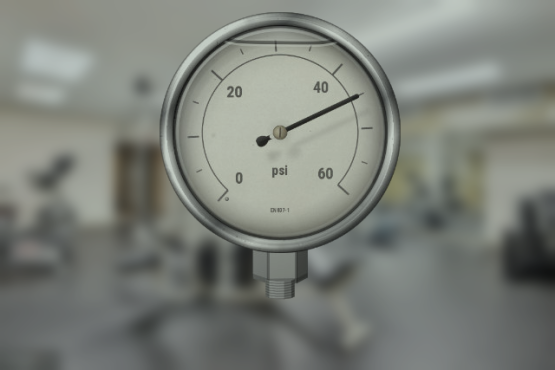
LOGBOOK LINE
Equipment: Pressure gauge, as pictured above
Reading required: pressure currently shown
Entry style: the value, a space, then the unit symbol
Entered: 45 psi
